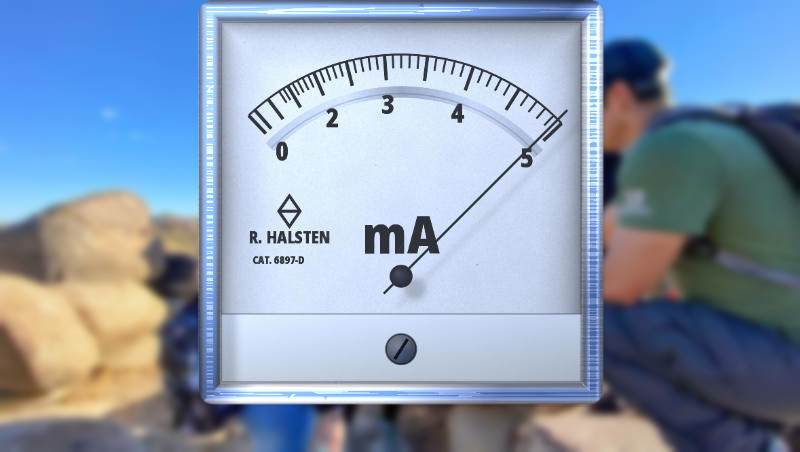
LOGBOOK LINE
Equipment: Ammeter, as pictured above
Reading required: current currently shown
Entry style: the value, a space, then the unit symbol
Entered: 4.95 mA
